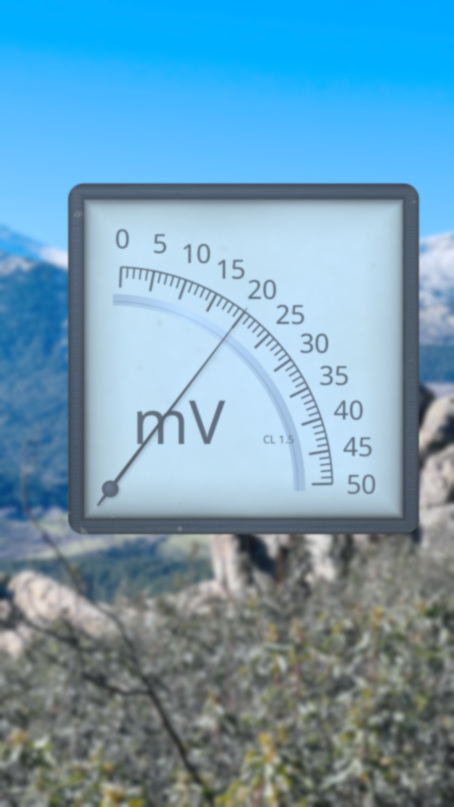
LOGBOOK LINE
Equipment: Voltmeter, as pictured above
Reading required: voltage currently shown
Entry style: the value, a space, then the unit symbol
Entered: 20 mV
